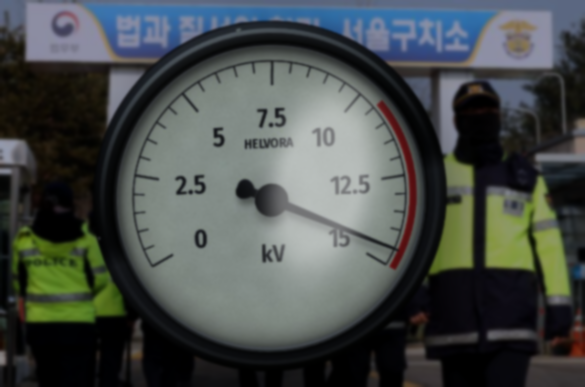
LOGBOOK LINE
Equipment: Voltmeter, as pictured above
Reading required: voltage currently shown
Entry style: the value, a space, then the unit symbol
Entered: 14.5 kV
